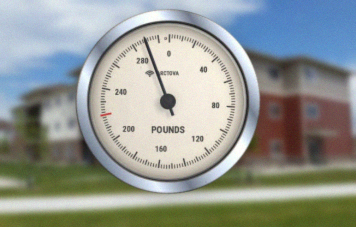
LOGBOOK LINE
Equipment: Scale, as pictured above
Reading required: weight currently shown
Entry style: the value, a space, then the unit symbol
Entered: 290 lb
